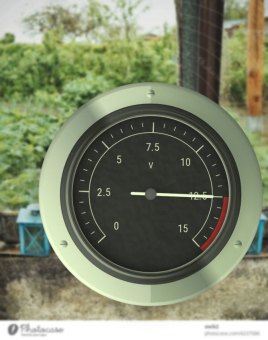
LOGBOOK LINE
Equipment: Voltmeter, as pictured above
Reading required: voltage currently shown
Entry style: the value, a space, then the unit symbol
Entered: 12.5 V
